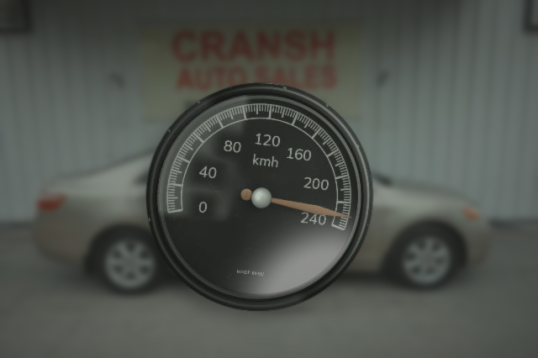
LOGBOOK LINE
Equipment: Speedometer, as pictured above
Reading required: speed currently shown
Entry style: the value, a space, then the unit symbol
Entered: 230 km/h
